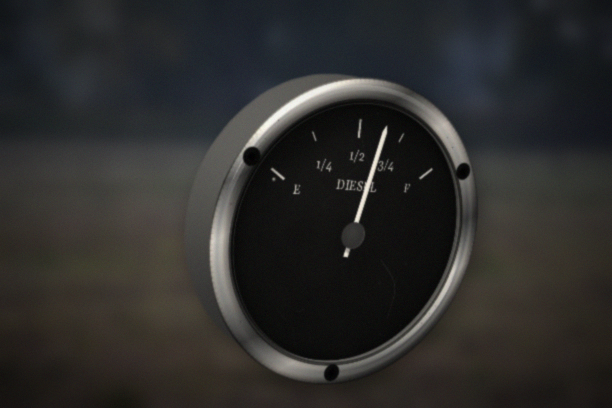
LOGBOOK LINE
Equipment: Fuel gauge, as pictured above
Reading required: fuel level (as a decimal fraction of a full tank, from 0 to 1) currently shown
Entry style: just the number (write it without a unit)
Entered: 0.625
